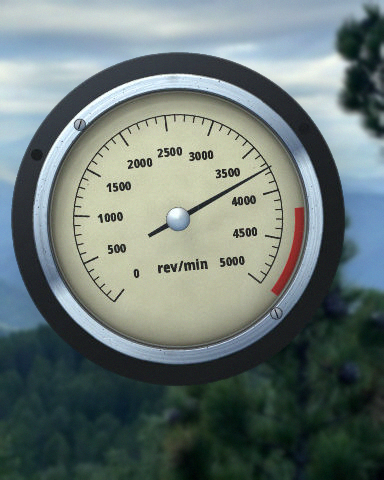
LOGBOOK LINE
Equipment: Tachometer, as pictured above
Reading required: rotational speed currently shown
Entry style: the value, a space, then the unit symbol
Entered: 3750 rpm
